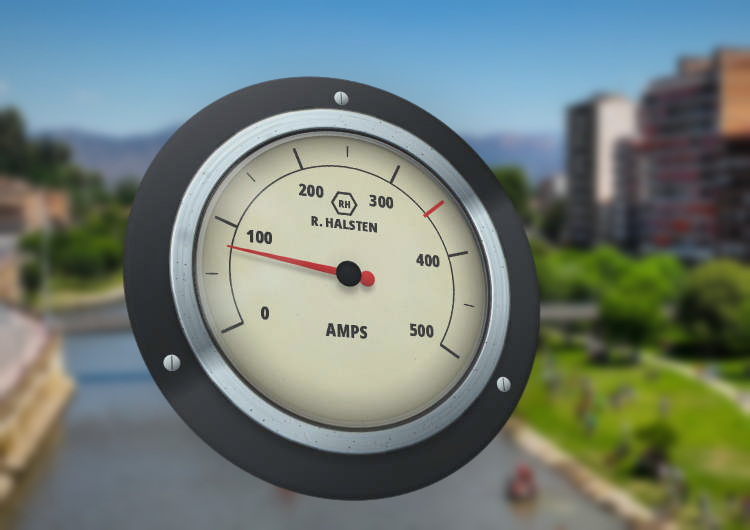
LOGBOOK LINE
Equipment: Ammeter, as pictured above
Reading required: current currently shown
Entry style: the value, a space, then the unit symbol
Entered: 75 A
